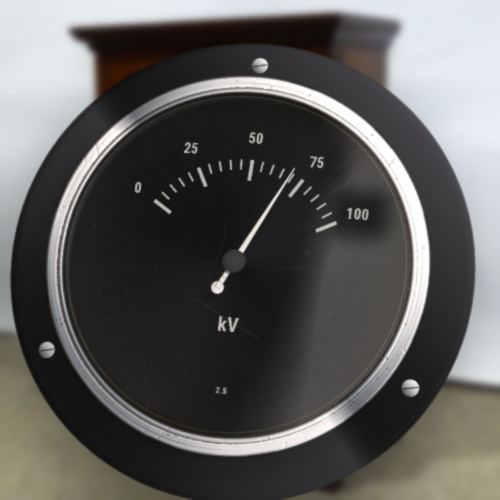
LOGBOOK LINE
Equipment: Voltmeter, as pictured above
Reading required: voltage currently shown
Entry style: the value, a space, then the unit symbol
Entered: 70 kV
